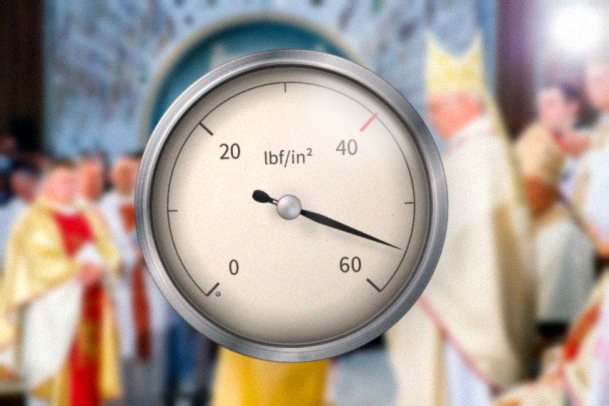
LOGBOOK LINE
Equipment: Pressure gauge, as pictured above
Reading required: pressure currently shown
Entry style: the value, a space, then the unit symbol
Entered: 55 psi
